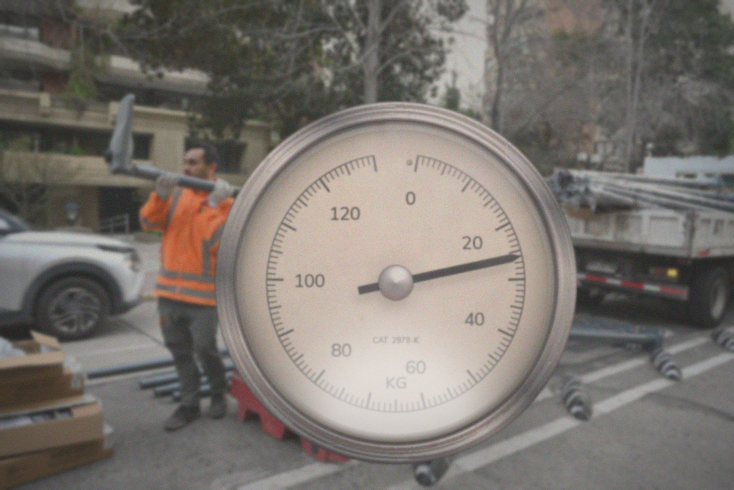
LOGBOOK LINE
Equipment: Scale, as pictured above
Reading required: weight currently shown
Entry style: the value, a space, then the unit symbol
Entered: 26 kg
